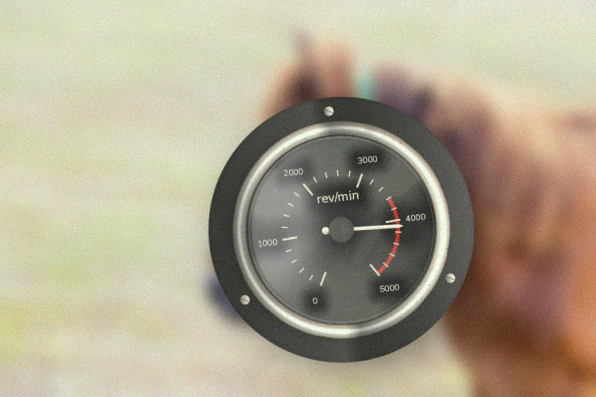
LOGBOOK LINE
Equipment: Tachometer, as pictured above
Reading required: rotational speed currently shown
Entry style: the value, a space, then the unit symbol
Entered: 4100 rpm
